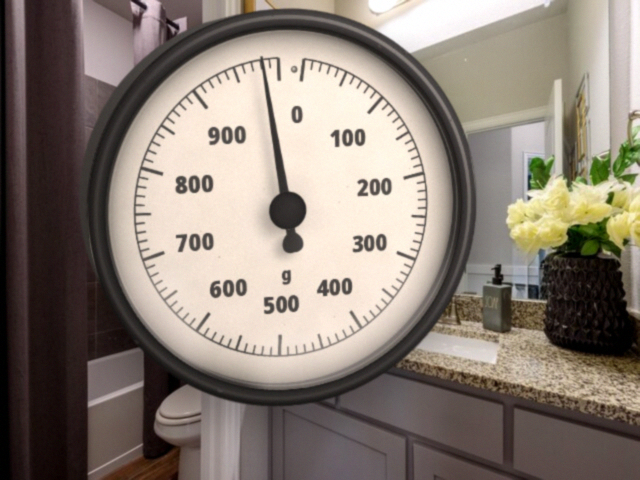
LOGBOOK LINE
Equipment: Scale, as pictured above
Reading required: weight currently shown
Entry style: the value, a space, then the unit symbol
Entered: 980 g
